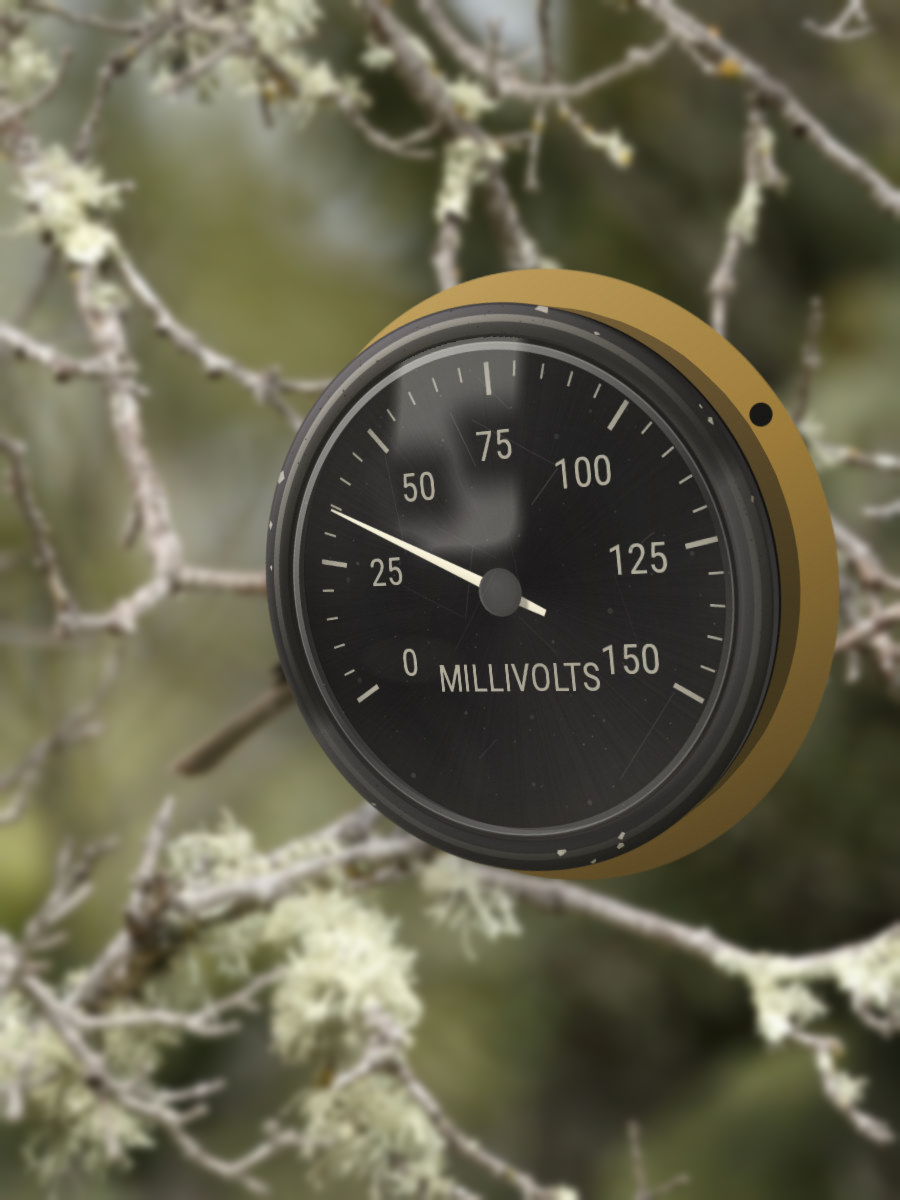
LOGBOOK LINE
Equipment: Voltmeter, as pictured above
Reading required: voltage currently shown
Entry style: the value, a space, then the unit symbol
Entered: 35 mV
